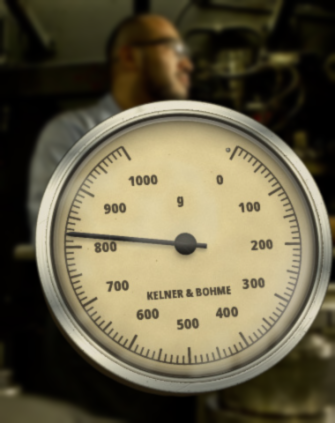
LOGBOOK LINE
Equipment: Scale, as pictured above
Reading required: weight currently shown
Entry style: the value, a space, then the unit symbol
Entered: 820 g
